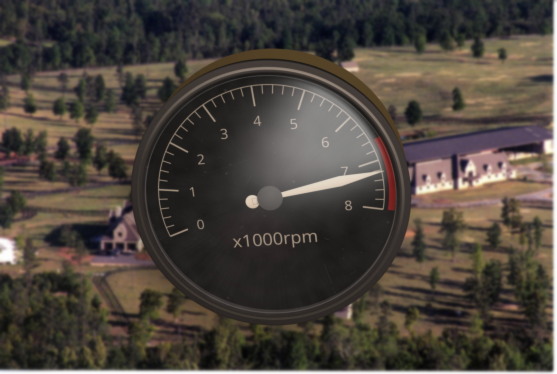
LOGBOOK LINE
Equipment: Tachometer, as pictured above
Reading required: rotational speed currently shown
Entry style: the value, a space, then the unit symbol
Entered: 7200 rpm
